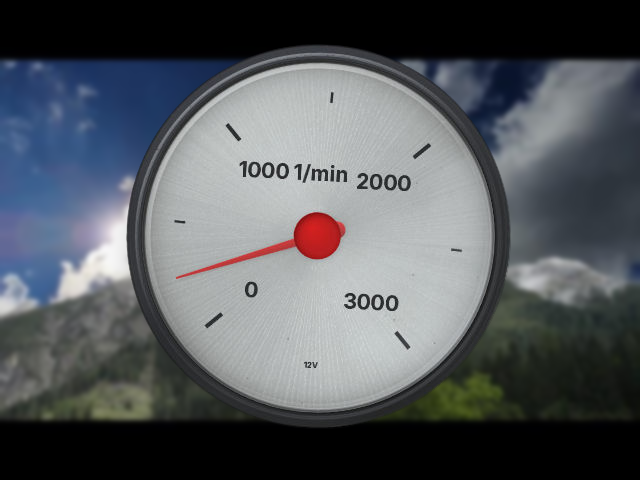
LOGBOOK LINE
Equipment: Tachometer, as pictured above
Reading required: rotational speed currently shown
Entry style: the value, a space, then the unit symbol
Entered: 250 rpm
